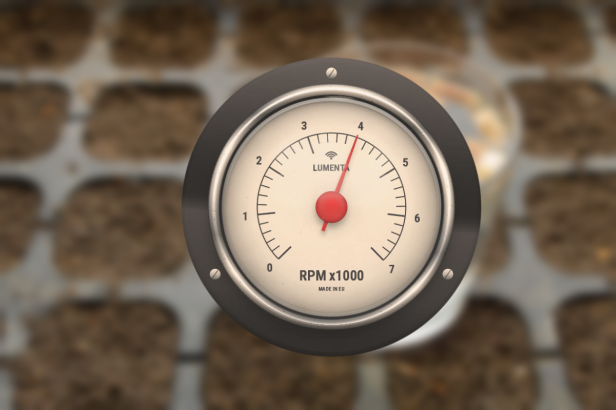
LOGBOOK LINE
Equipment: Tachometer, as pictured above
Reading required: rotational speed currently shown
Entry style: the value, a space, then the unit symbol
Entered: 4000 rpm
